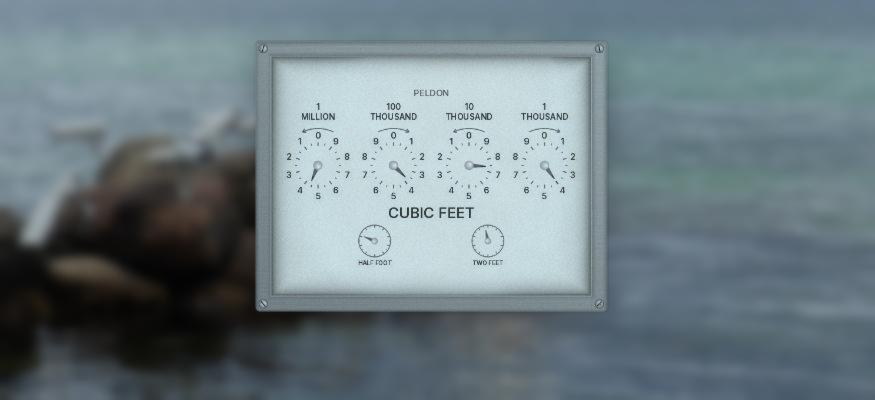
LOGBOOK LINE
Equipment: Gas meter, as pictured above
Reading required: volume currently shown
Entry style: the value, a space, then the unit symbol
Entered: 437400 ft³
